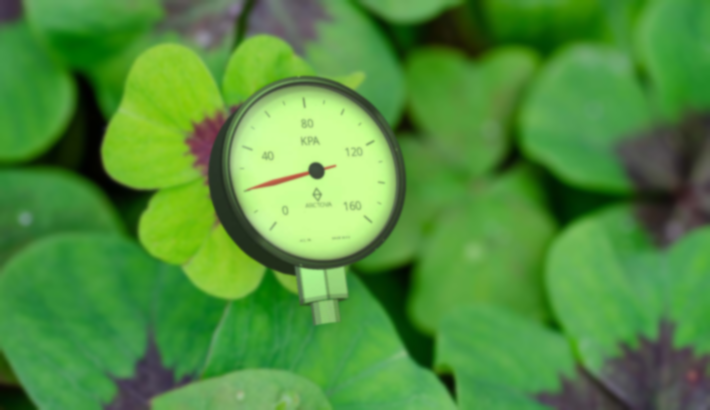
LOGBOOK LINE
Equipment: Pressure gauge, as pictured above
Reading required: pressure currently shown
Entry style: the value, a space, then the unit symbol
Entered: 20 kPa
